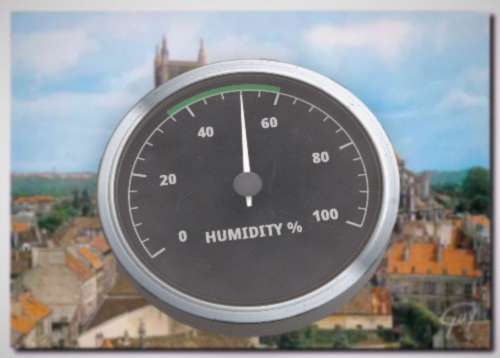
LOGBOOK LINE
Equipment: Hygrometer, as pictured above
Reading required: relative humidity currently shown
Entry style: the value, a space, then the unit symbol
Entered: 52 %
